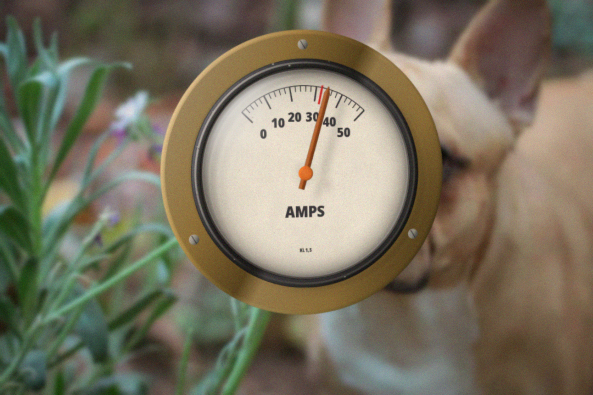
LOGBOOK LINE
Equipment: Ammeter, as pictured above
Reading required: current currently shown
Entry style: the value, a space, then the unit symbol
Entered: 34 A
